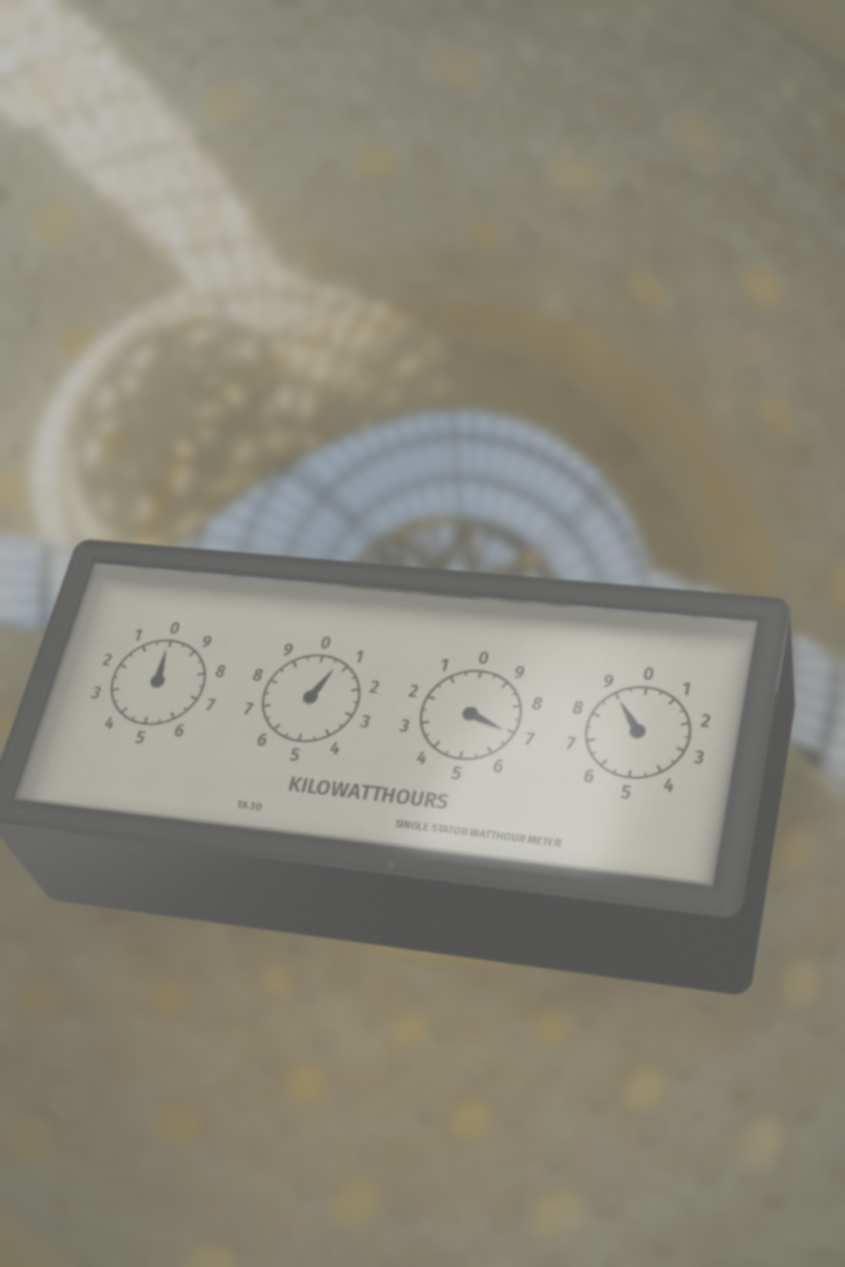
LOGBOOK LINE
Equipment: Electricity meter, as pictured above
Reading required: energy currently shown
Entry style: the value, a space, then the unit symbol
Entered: 69 kWh
